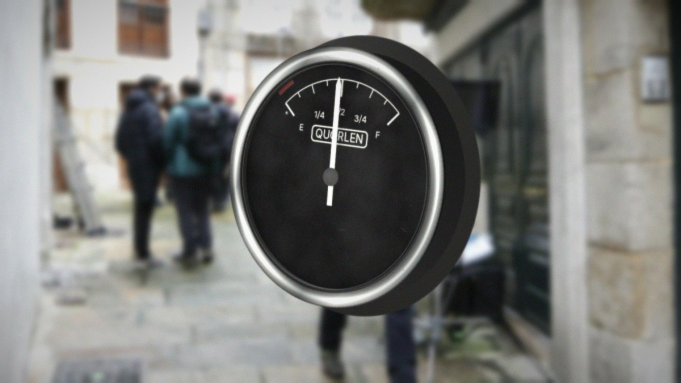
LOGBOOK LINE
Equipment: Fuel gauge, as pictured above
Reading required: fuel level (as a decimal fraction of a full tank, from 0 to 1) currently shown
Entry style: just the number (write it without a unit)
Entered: 0.5
